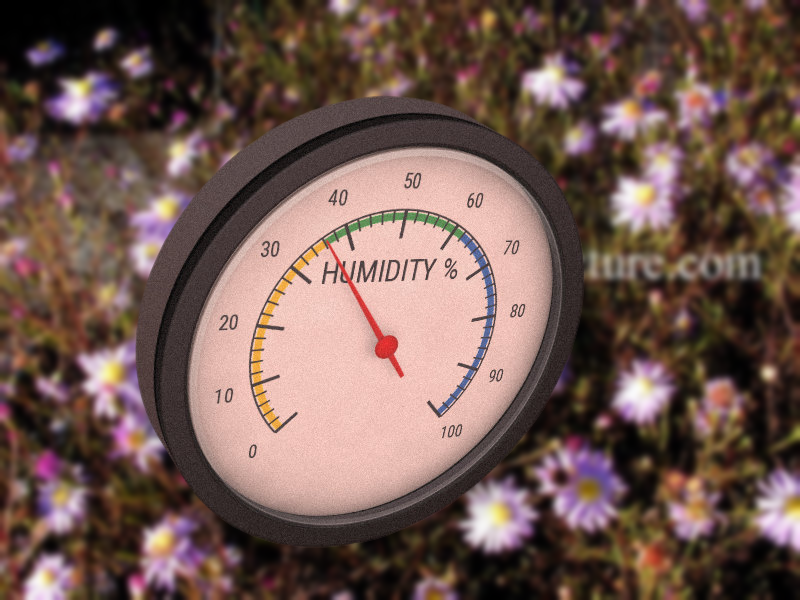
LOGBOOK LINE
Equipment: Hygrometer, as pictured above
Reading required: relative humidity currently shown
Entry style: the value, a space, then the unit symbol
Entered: 36 %
